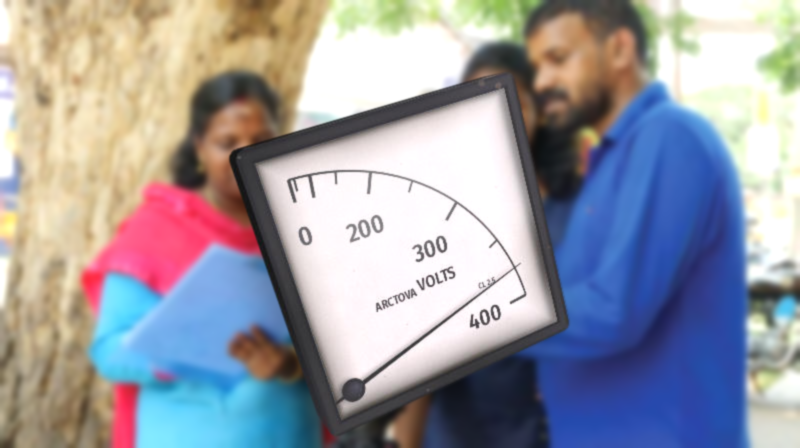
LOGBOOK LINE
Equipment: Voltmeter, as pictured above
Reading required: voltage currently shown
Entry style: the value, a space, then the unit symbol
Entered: 375 V
